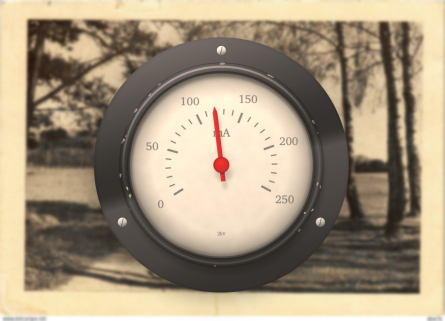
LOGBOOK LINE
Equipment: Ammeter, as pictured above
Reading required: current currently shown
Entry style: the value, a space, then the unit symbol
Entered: 120 mA
